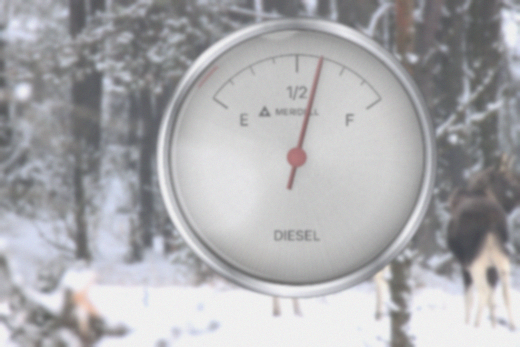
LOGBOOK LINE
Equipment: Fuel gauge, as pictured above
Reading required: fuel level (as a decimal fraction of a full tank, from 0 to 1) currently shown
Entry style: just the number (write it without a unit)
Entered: 0.625
